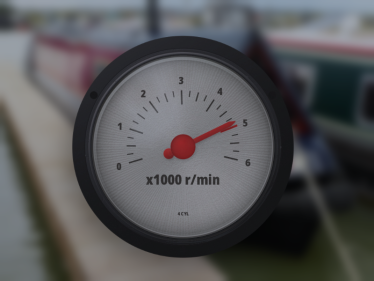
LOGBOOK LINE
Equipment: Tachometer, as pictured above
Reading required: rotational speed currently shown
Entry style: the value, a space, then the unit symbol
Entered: 4875 rpm
